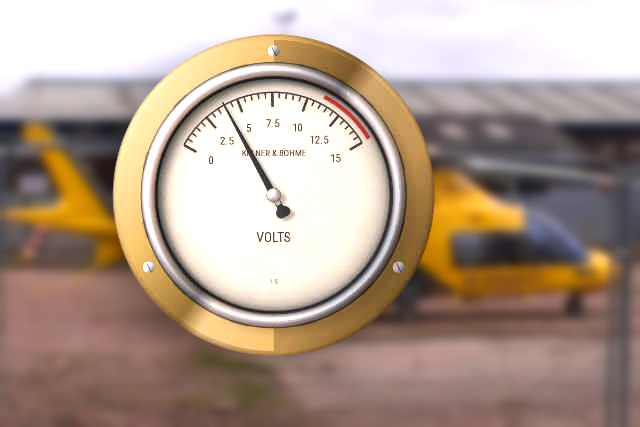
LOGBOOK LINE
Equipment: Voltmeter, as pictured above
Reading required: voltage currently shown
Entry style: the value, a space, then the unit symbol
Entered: 4 V
